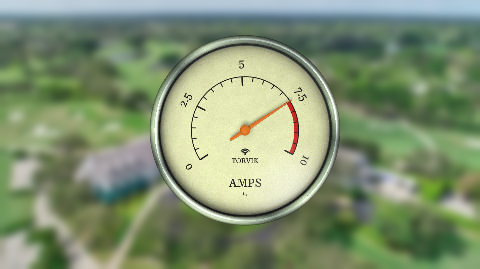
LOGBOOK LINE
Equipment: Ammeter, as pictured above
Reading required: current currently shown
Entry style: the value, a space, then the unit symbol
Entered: 7.5 A
